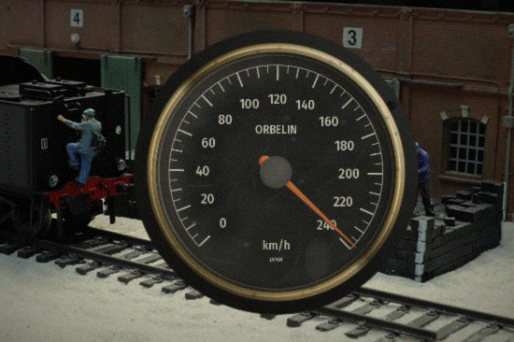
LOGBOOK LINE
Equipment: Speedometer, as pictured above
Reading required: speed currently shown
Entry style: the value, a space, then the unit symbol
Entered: 237.5 km/h
